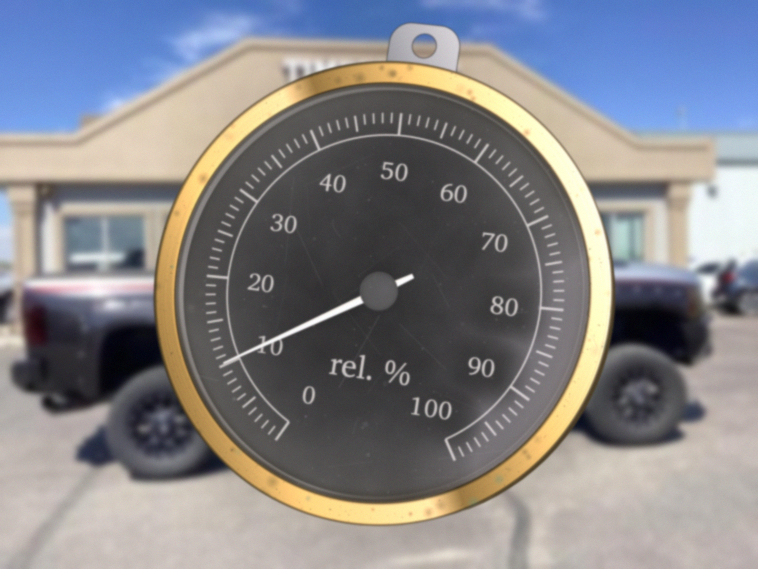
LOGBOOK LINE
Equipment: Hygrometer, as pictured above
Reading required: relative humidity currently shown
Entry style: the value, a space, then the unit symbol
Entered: 10 %
